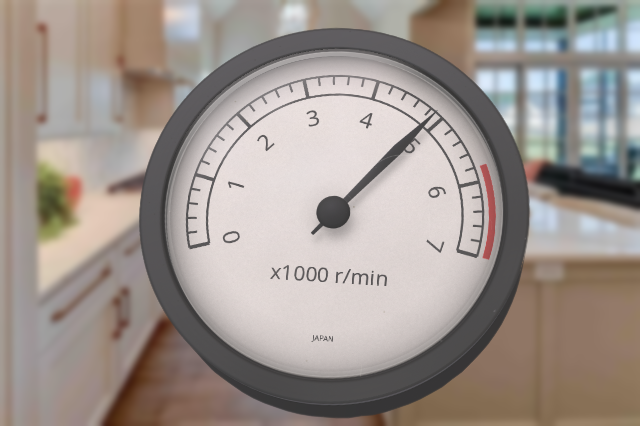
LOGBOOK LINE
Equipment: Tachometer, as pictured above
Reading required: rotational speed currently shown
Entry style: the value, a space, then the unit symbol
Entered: 4900 rpm
